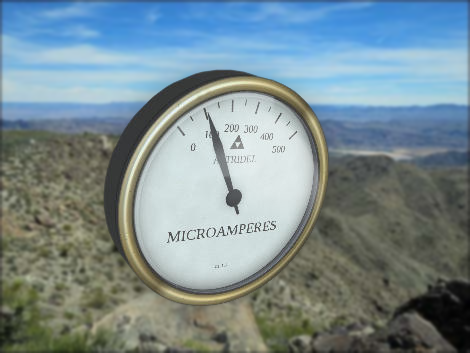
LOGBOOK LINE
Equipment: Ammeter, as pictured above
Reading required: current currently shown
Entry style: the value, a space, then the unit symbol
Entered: 100 µA
